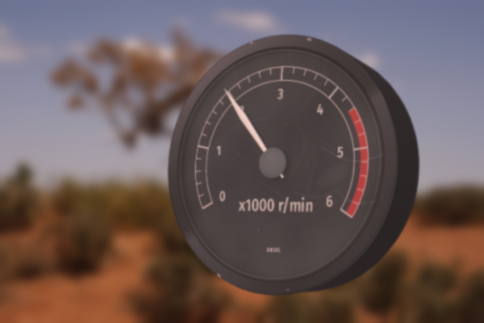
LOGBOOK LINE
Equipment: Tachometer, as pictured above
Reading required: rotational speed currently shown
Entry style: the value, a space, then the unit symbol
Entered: 2000 rpm
